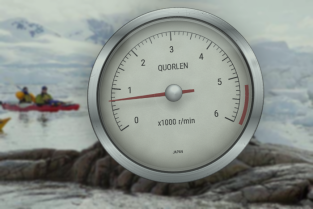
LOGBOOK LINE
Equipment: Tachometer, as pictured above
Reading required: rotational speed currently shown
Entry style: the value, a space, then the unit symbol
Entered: 700 rpm
